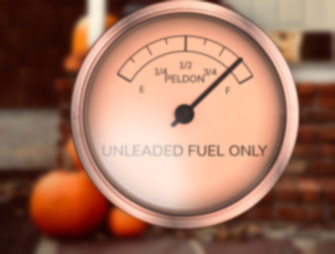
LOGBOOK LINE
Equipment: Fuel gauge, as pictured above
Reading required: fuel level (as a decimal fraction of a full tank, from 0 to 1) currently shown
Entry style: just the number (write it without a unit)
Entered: 0.875
